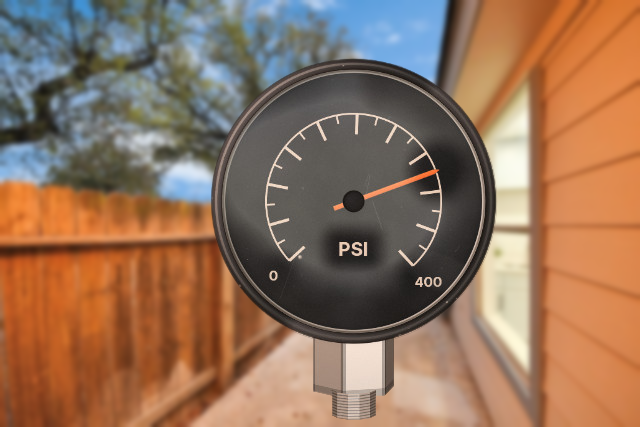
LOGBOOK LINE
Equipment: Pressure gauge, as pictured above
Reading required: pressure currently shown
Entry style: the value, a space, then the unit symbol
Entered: 300 psi
